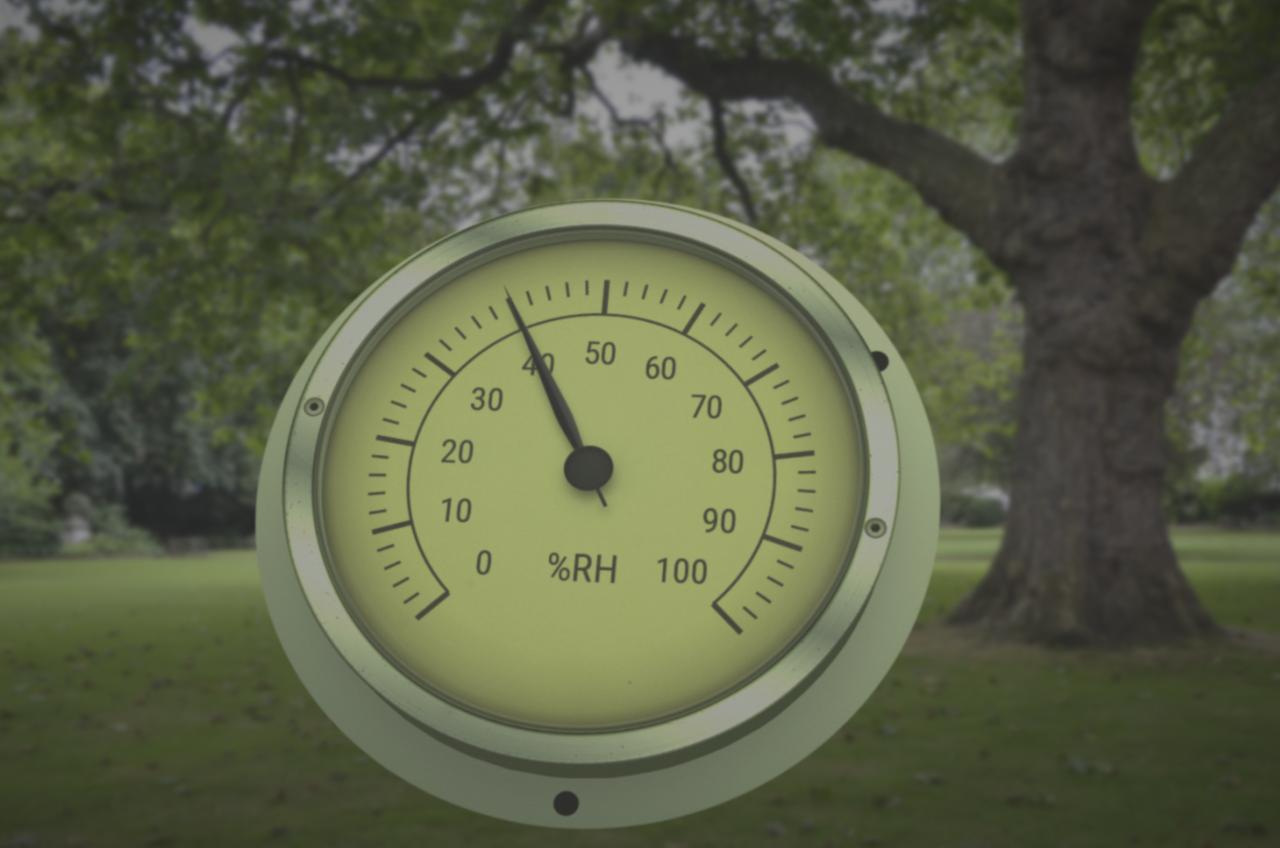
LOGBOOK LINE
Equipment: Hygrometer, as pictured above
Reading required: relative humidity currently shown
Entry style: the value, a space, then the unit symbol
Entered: 40 %
